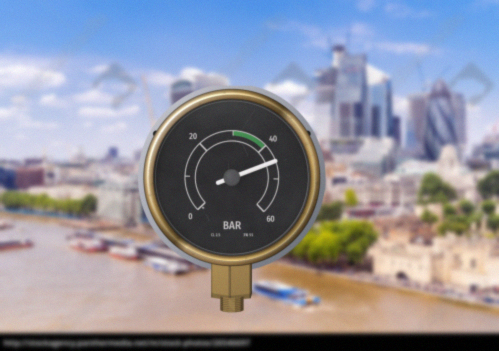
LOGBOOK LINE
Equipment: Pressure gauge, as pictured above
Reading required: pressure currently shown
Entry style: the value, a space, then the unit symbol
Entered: 45 bar
